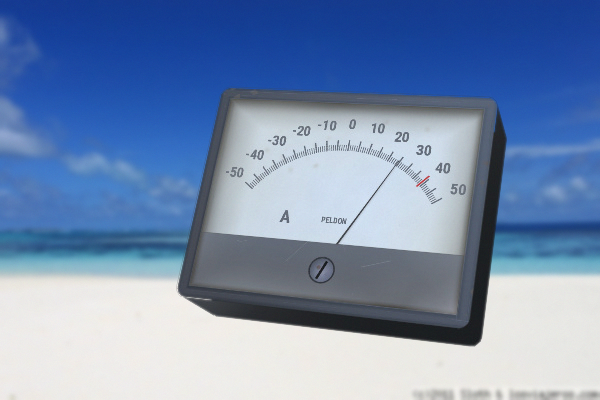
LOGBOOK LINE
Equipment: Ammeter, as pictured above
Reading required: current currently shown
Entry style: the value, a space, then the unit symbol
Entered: 25 A
